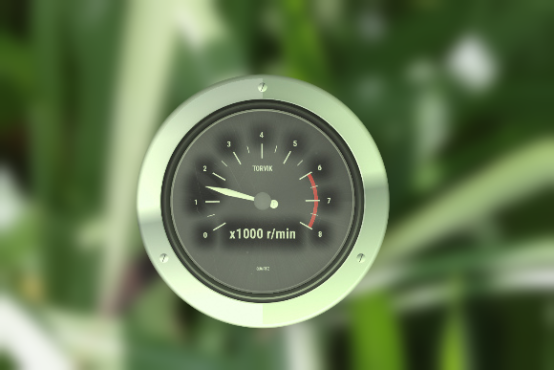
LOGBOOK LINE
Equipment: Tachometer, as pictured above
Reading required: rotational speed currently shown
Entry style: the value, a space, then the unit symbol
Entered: 1500 rpm
